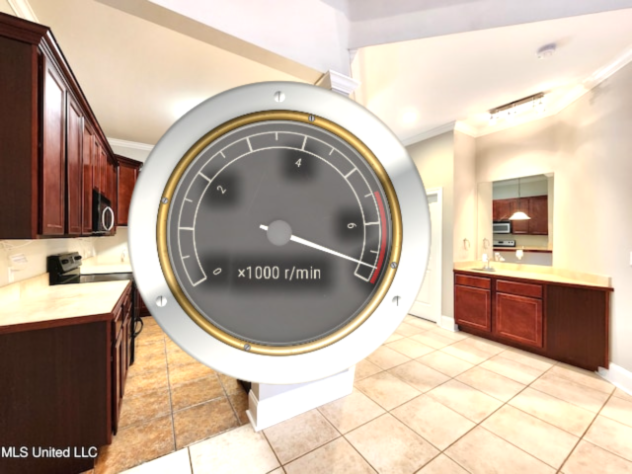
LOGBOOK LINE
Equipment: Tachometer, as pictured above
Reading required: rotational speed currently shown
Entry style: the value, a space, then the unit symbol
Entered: 6750 rpm
